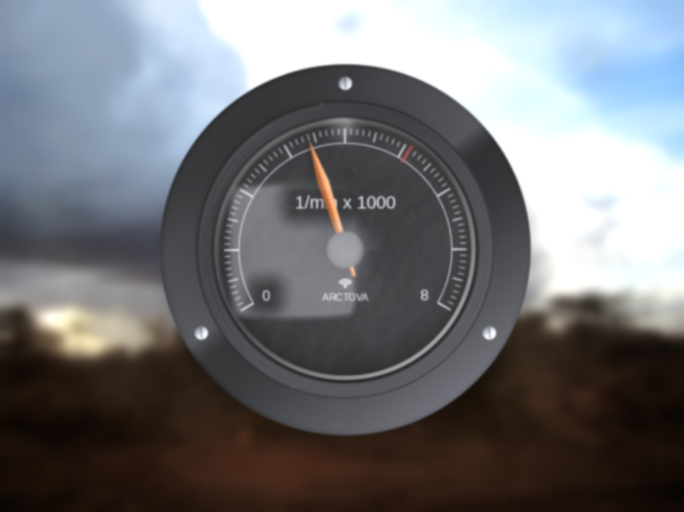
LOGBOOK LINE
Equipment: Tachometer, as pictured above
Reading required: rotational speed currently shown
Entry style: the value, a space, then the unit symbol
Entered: 3400 rpm
